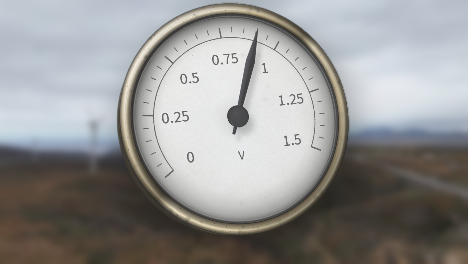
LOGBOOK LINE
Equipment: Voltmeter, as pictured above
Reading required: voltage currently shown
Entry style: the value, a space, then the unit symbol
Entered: 0.9 V
